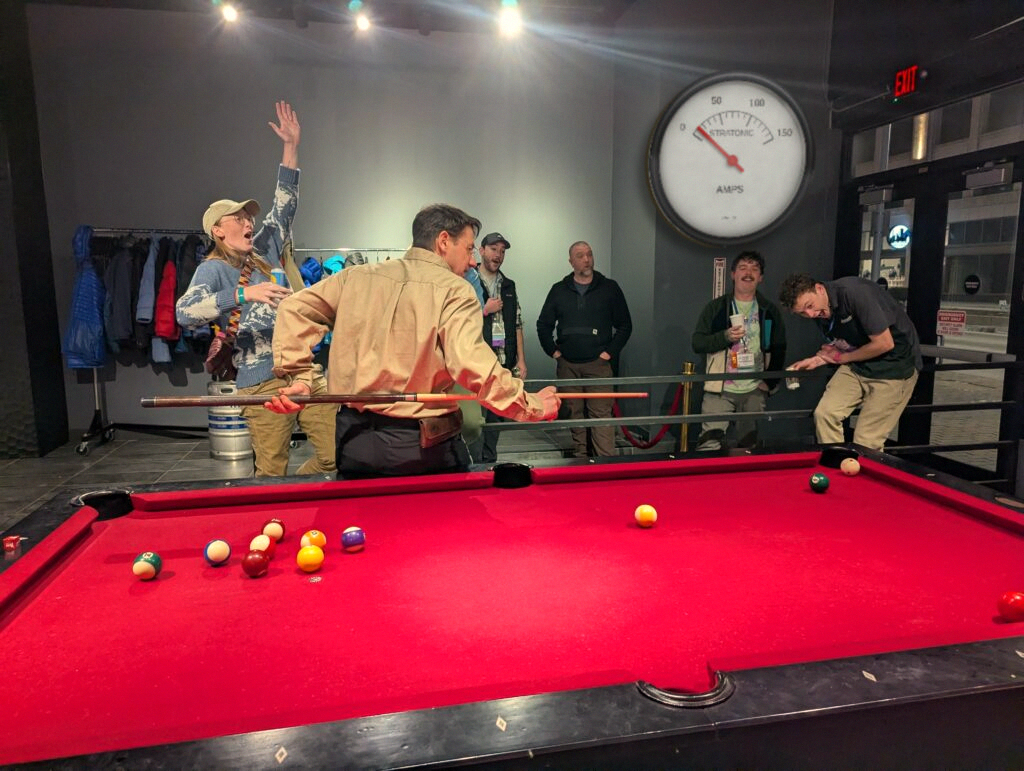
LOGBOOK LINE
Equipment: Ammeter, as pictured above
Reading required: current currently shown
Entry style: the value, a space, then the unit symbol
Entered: 10 A
